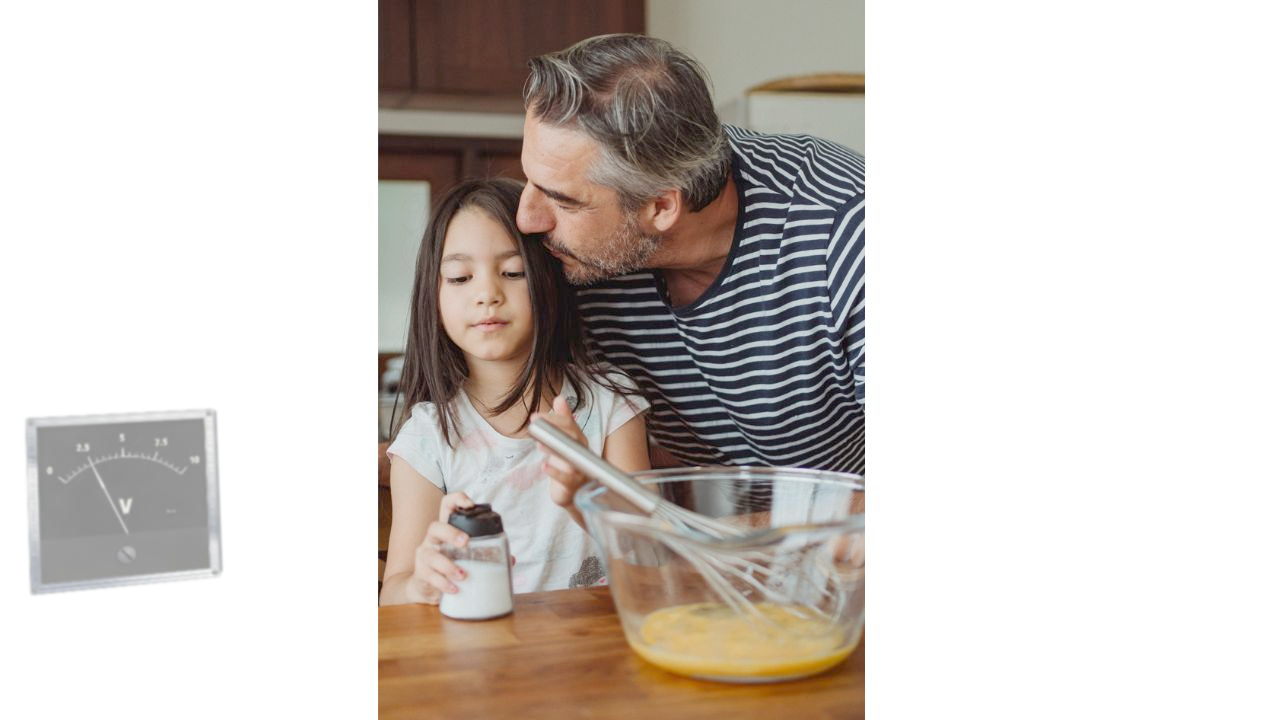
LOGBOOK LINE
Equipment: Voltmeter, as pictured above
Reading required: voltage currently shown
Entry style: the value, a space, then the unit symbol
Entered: 2.5 V
